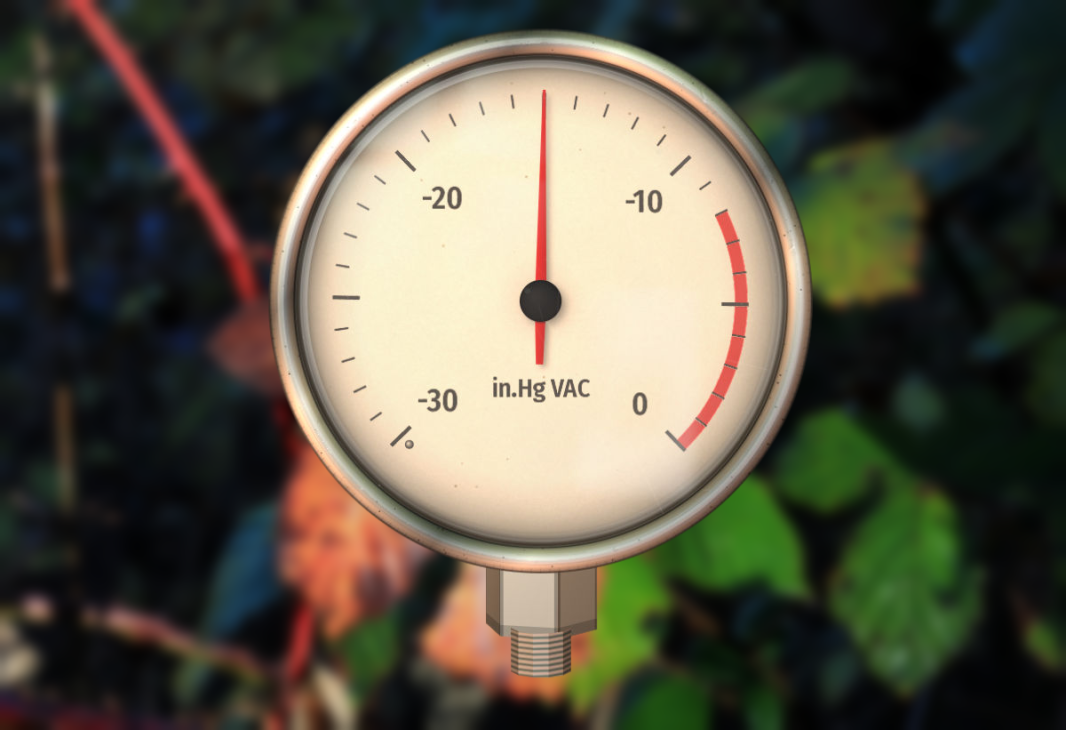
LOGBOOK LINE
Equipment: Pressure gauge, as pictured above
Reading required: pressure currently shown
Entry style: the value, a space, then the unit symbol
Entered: -15 inHg
